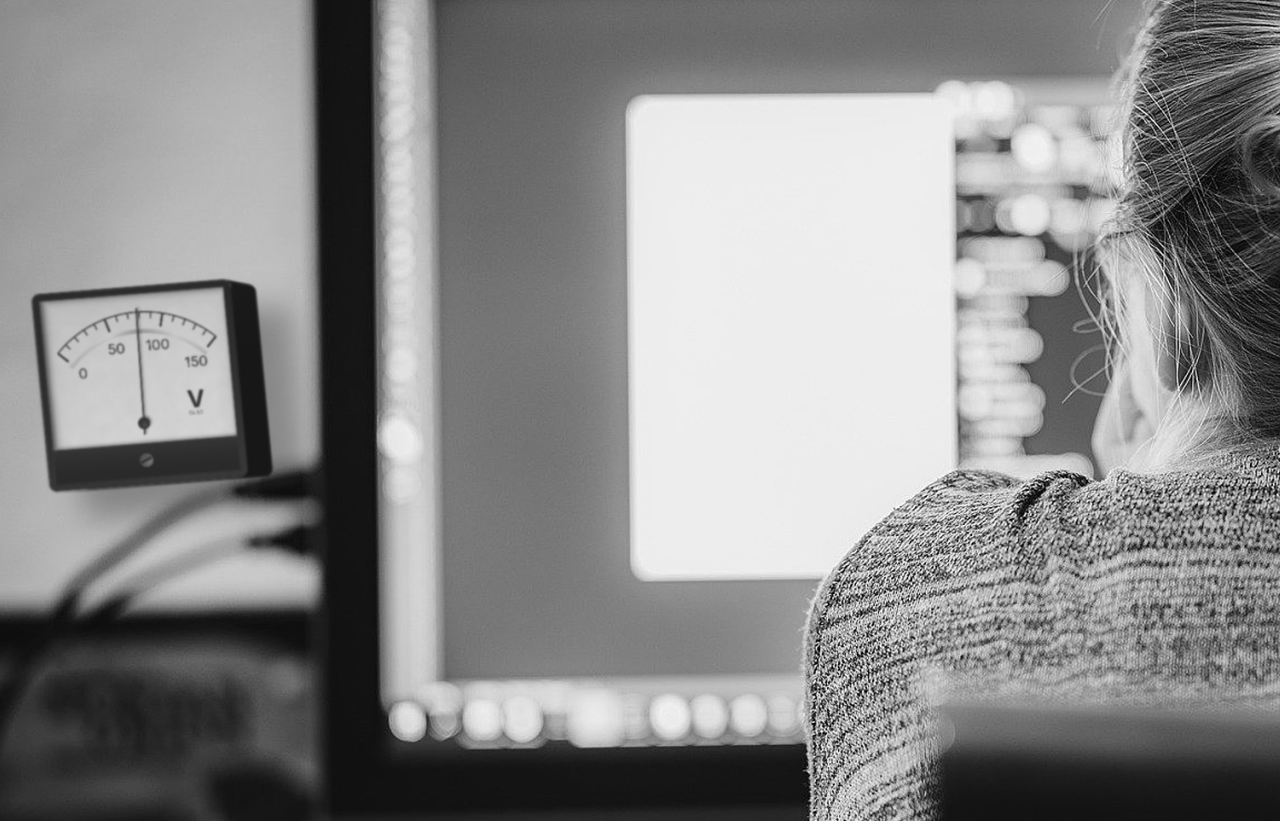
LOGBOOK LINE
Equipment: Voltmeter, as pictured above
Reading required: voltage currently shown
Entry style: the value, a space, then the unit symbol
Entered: 80 V
